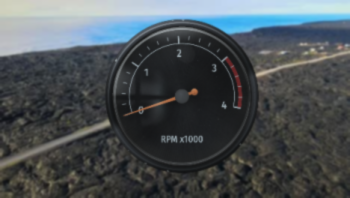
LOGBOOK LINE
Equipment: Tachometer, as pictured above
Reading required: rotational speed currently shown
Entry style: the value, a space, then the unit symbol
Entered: 0 rpm
